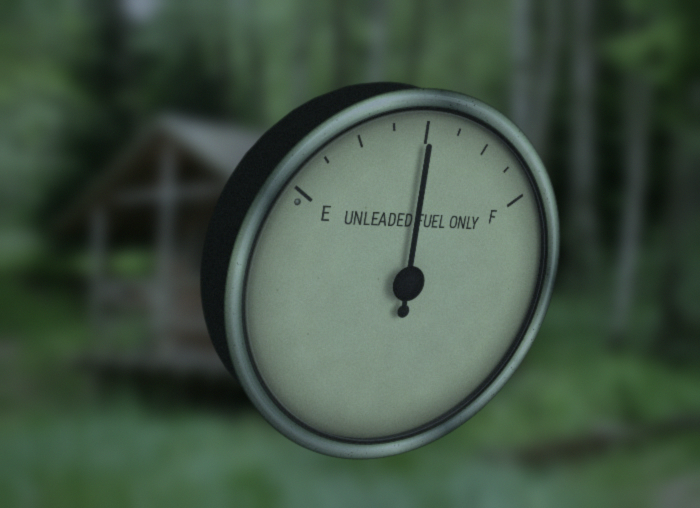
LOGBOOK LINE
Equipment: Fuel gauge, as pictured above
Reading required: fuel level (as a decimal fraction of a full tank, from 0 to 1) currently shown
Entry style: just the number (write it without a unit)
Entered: 0.5
